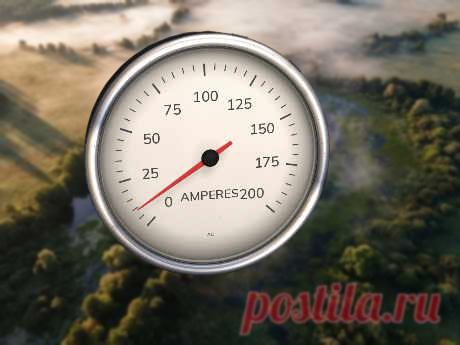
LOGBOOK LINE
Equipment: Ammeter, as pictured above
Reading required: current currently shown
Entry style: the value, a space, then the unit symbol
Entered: 10 A
